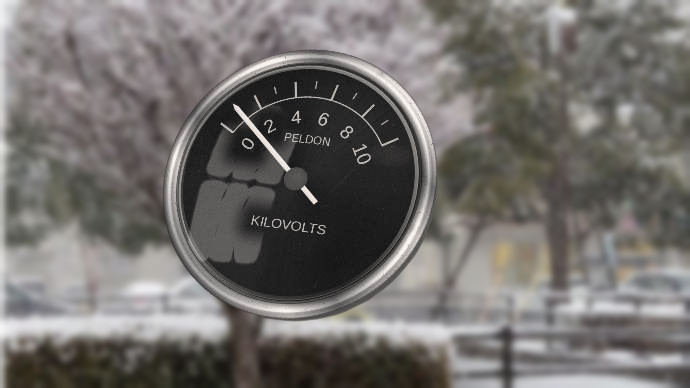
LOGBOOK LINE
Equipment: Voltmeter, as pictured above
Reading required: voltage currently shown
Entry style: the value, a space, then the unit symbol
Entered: 1 kV
